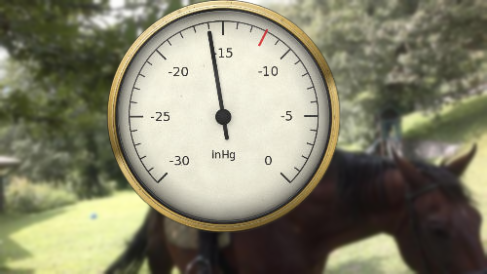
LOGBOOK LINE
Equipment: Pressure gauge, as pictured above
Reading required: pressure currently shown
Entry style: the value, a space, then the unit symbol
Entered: -16 inHg
